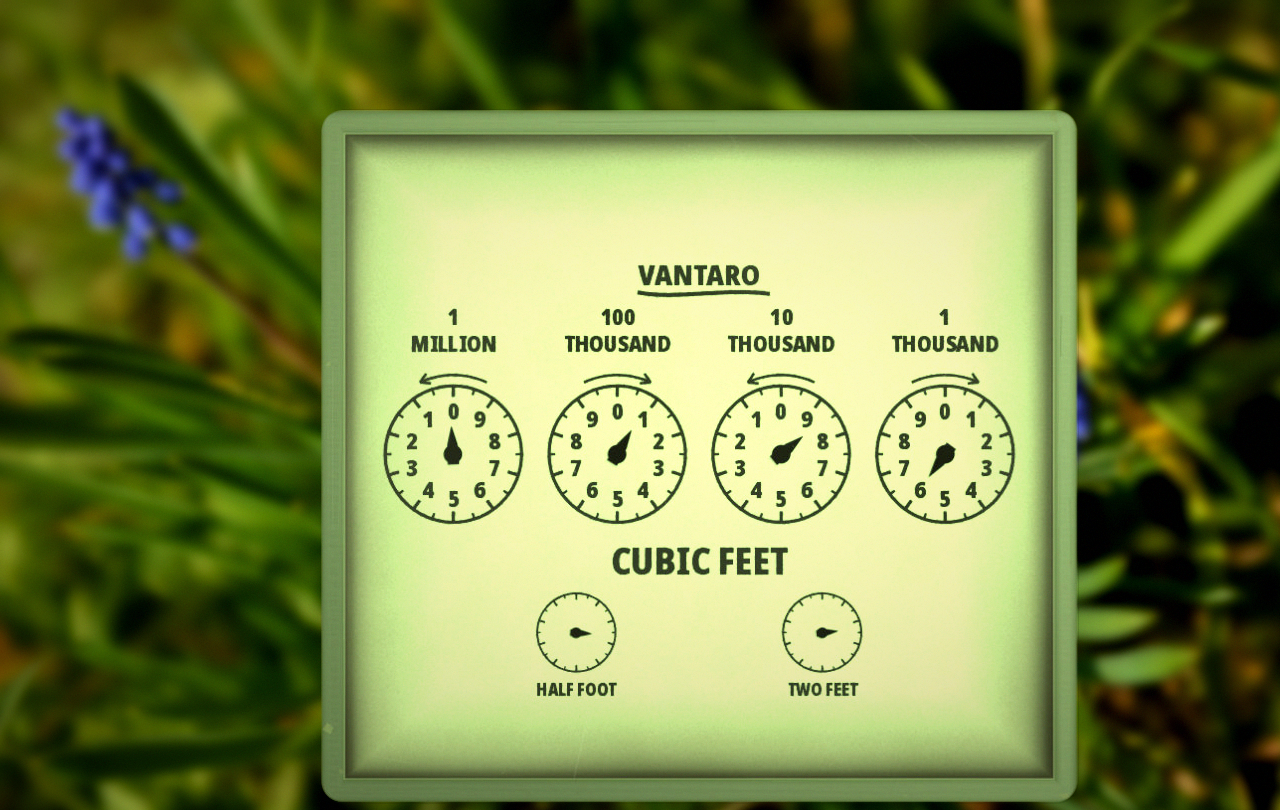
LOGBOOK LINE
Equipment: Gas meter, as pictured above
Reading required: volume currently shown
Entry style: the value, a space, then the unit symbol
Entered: 8600 ft³
